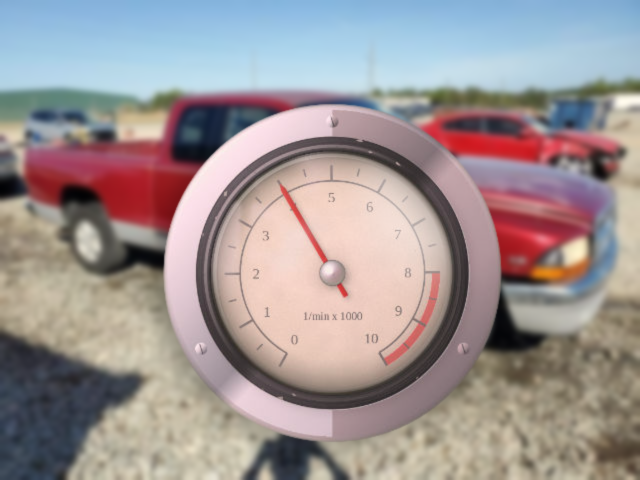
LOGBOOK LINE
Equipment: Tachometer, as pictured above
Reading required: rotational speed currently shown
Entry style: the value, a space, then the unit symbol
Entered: 4000 rpm
